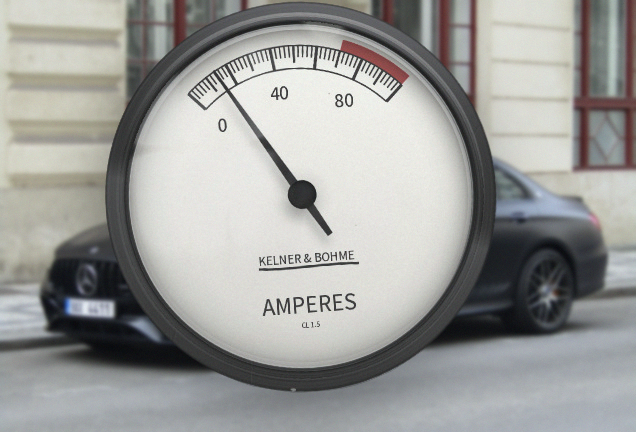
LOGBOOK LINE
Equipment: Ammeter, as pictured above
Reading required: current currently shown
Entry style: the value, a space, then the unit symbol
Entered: 14 A
